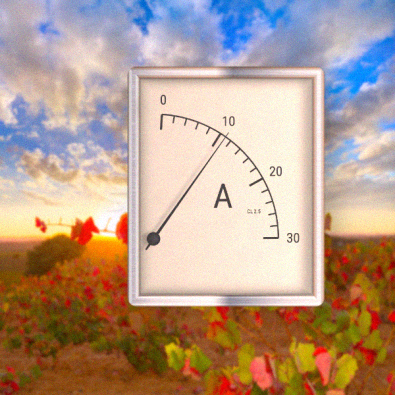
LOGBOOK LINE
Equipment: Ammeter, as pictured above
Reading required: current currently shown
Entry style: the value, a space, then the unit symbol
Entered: 11 A
